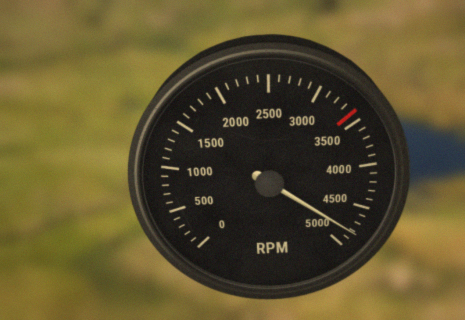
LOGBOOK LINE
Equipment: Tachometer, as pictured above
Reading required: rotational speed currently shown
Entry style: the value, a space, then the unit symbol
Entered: 4800 rpm
